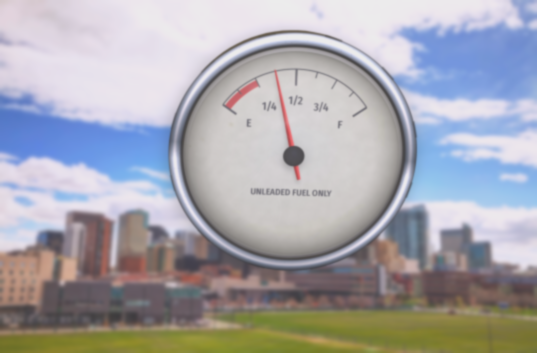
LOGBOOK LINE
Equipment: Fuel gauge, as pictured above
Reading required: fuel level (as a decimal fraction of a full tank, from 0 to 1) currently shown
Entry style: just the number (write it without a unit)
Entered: 0.375
